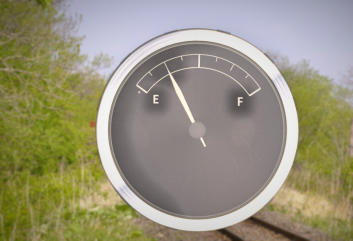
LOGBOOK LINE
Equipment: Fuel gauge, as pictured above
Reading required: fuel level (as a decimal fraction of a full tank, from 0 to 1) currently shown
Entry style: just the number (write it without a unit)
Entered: 0.25
